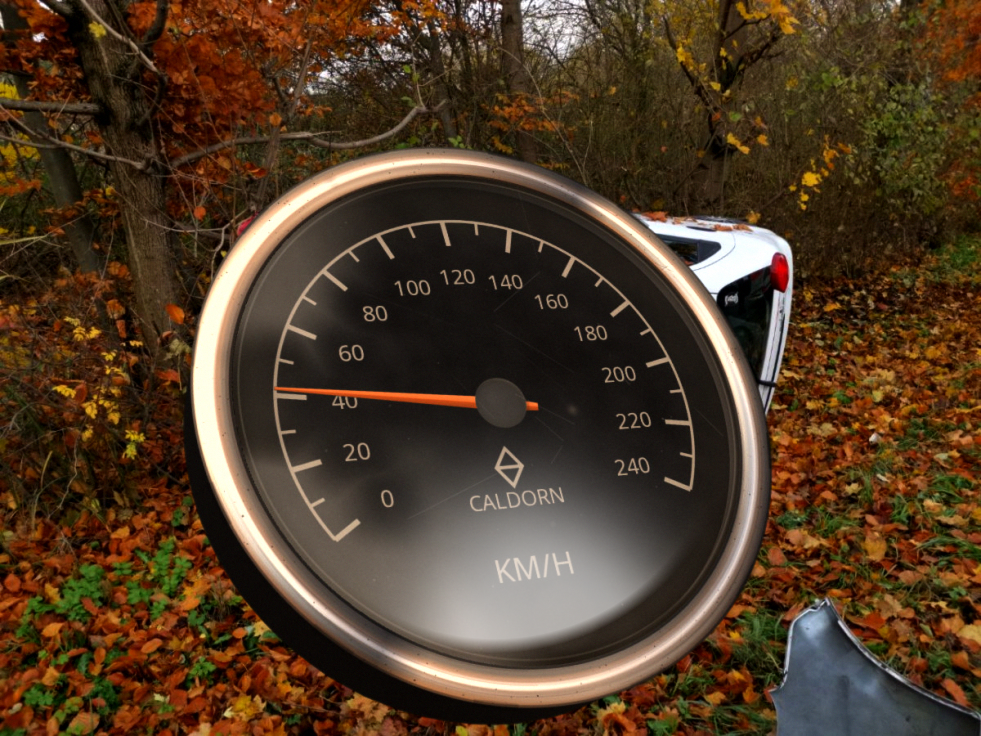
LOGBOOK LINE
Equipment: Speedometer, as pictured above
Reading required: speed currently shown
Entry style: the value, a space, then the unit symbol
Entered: 40 km/h
